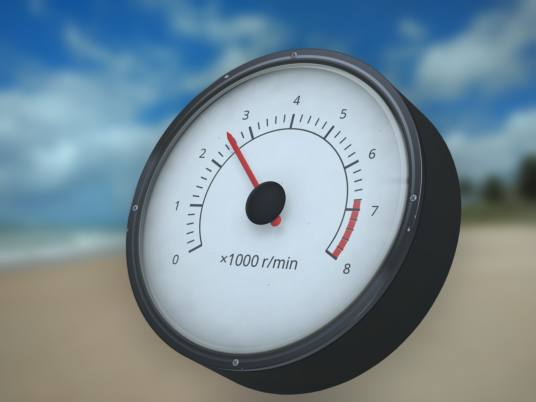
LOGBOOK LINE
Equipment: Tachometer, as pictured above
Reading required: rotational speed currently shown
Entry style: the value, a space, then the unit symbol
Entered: 2600 rpm
